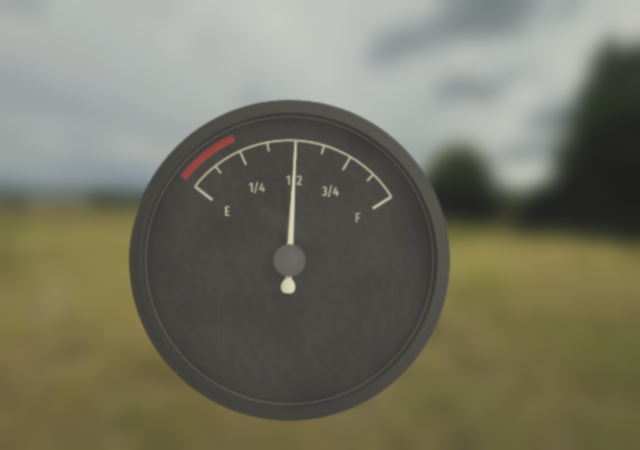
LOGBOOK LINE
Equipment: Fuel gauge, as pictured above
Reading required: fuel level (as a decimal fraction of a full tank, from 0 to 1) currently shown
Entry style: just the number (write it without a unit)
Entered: 0.5
